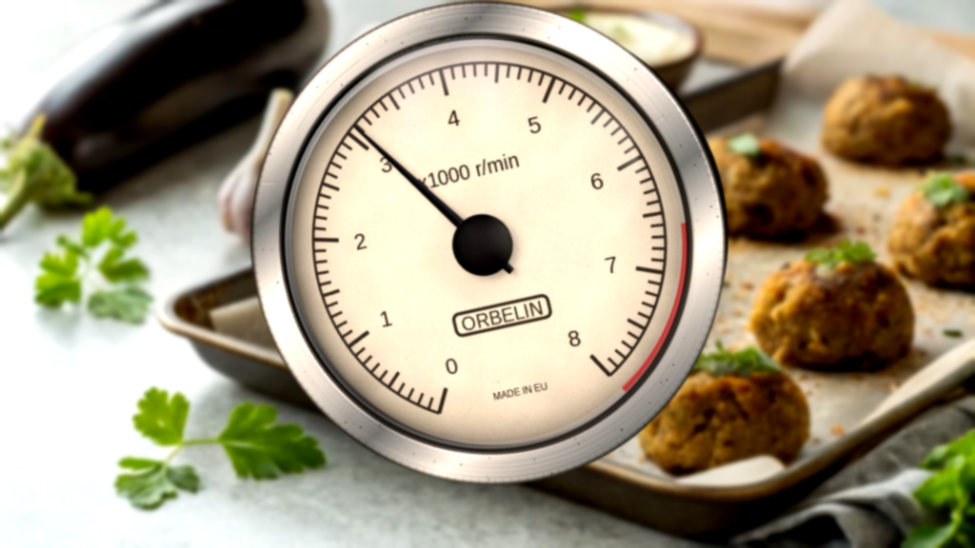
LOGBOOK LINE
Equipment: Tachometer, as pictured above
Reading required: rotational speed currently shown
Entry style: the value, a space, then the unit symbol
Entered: 3100 rpm
